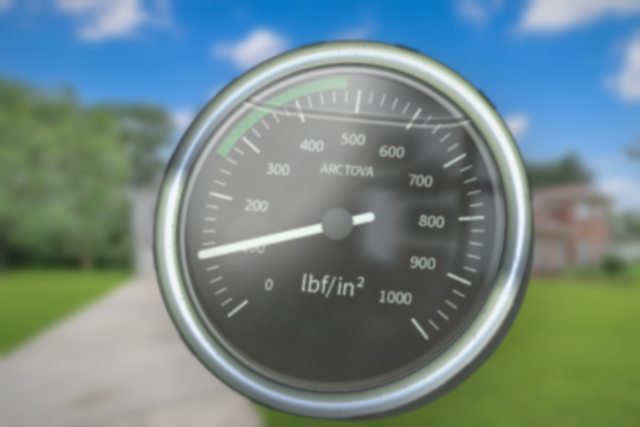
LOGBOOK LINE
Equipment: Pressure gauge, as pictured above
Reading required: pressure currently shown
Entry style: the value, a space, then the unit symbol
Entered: 100 psi
